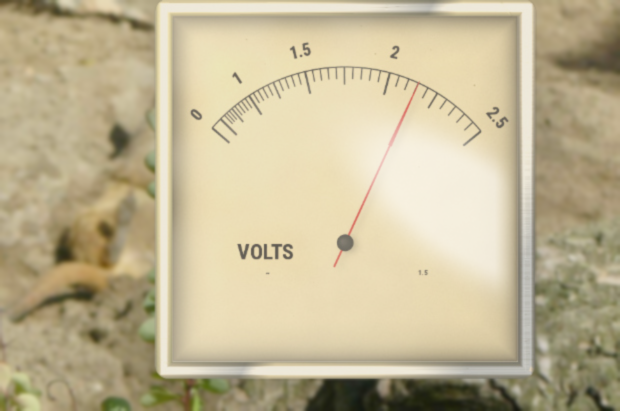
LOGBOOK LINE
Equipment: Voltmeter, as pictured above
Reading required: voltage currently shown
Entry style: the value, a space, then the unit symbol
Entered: 2.15 V
